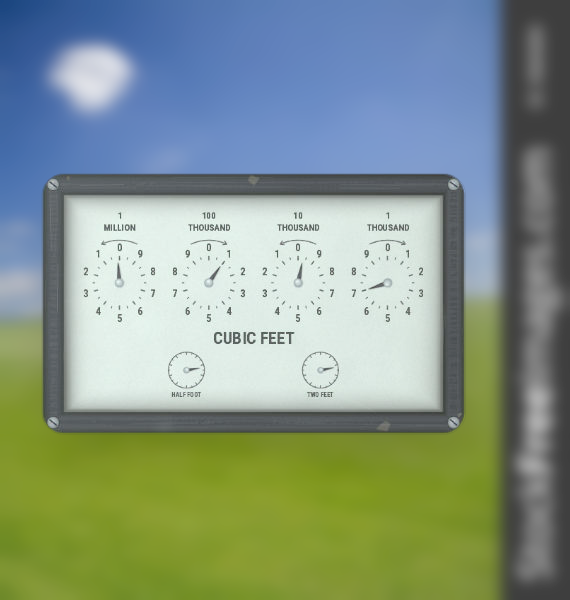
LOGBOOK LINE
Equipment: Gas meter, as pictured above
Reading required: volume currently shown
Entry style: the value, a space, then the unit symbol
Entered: 9700 ft³
